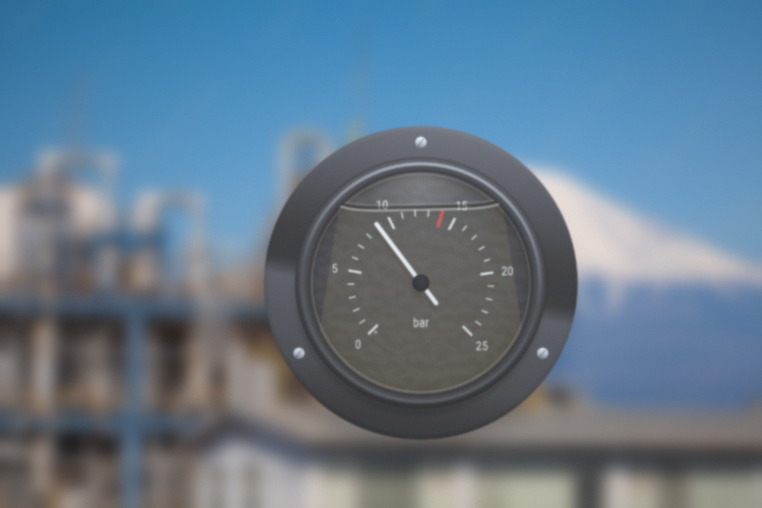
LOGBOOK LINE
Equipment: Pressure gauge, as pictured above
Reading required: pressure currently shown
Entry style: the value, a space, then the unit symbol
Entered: 9 bar
